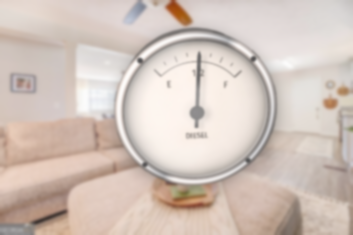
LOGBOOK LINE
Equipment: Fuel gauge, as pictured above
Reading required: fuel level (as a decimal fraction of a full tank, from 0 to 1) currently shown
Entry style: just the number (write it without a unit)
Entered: 0.5
